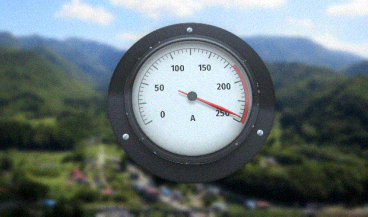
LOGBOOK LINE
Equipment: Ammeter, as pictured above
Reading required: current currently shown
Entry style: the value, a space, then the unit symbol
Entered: 245 A
